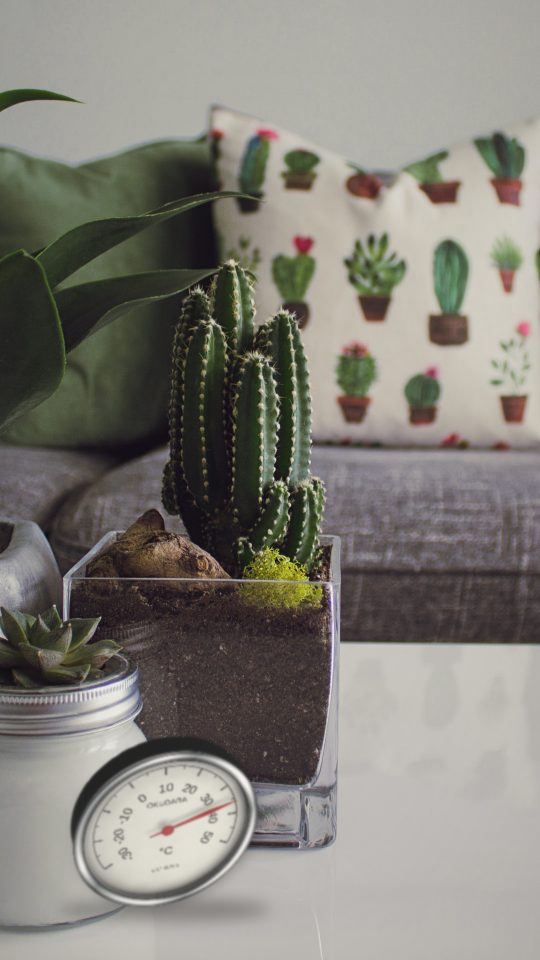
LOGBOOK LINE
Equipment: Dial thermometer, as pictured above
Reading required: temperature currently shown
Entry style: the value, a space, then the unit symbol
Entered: 35 °C
